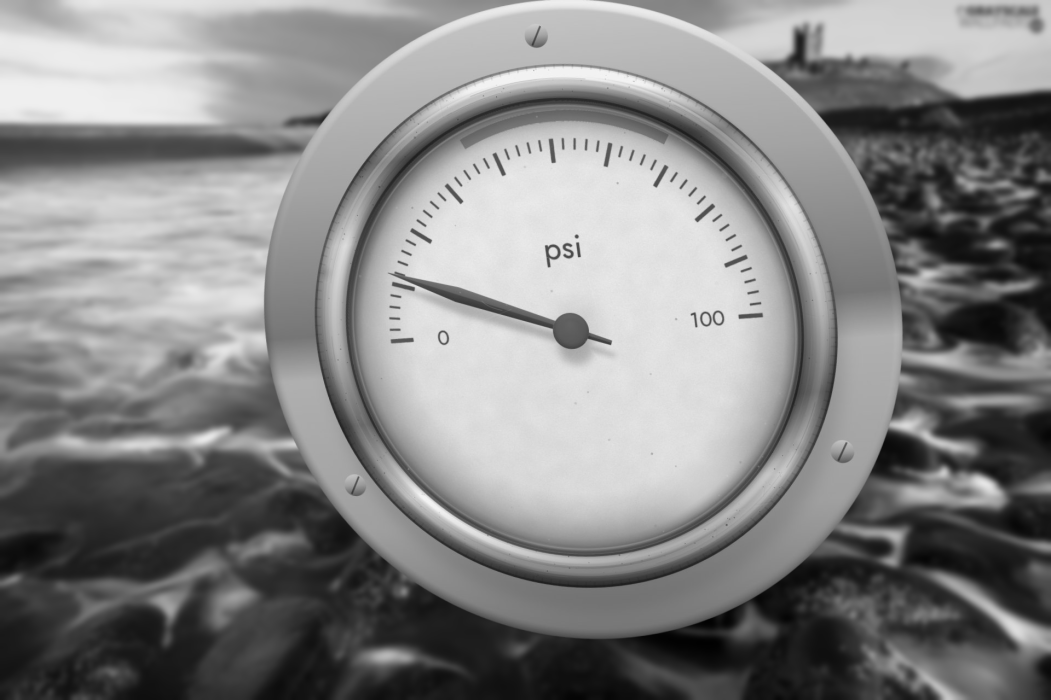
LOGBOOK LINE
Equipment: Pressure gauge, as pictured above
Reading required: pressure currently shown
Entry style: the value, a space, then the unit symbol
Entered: 12 psi
